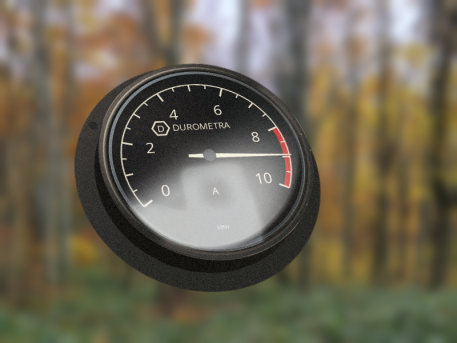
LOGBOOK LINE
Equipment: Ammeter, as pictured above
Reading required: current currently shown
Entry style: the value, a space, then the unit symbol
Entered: 9 A
